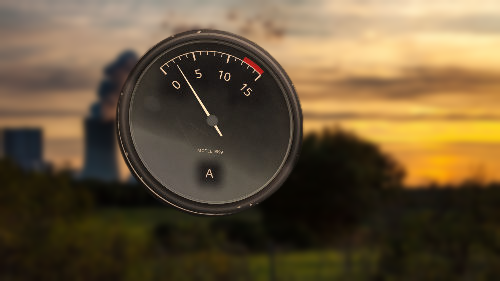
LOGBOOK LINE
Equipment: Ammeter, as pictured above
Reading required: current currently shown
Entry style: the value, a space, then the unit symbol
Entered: 2 A
